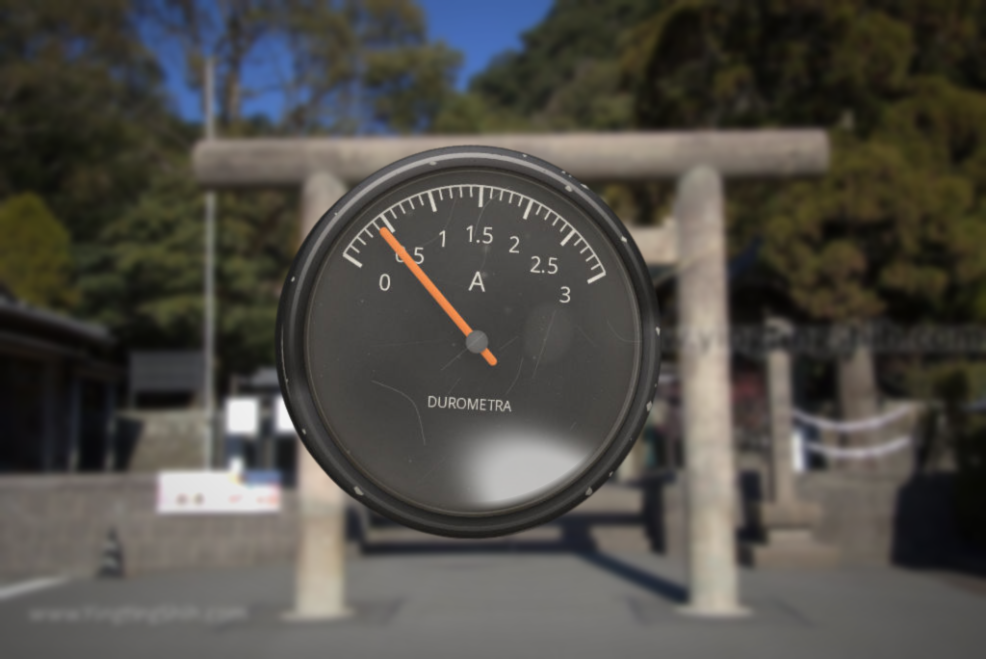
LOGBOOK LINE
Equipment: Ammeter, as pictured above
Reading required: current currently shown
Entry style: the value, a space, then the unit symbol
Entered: 0.4 A
